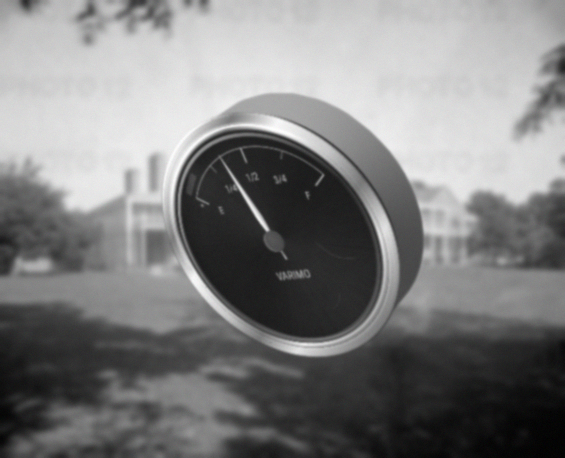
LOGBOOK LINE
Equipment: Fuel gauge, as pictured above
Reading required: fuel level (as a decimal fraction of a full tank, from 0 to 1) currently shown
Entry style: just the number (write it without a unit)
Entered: 0.375
